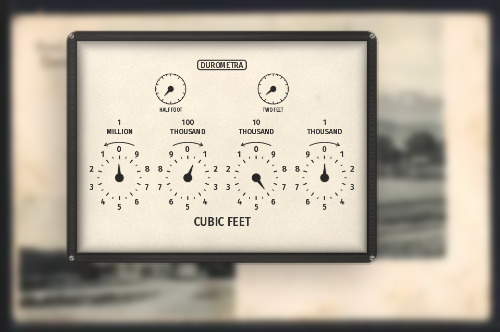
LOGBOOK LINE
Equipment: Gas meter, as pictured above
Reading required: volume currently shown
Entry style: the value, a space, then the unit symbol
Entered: 6000 ft³
